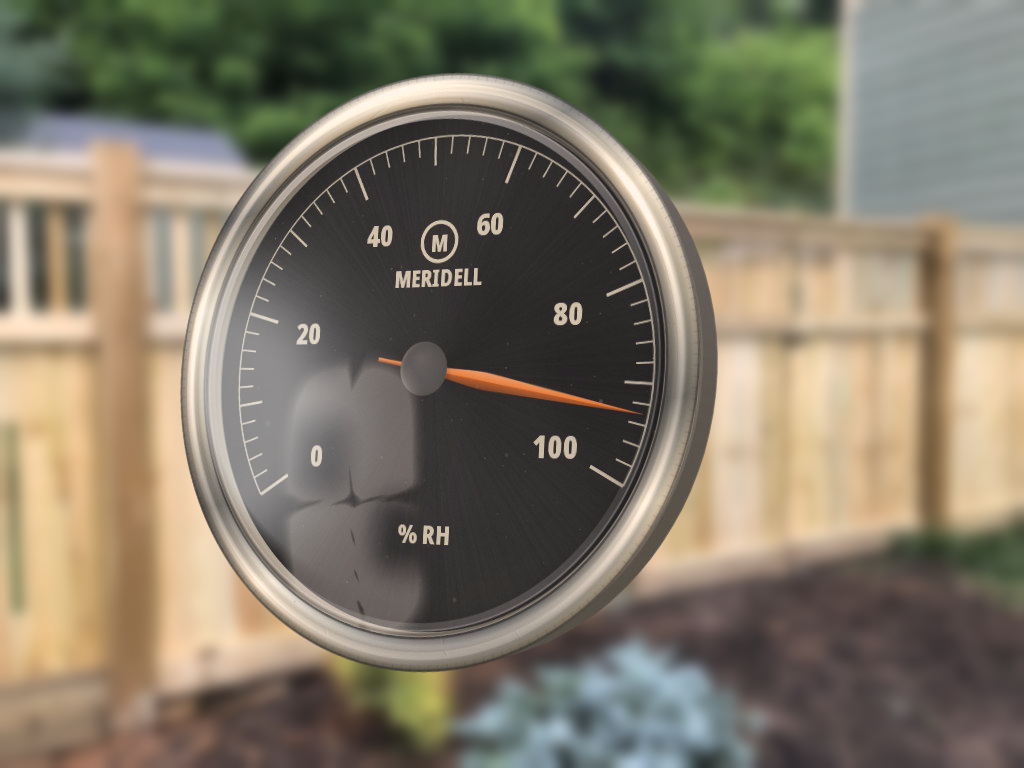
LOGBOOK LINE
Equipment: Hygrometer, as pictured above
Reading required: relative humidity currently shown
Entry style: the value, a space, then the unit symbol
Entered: 93 %
